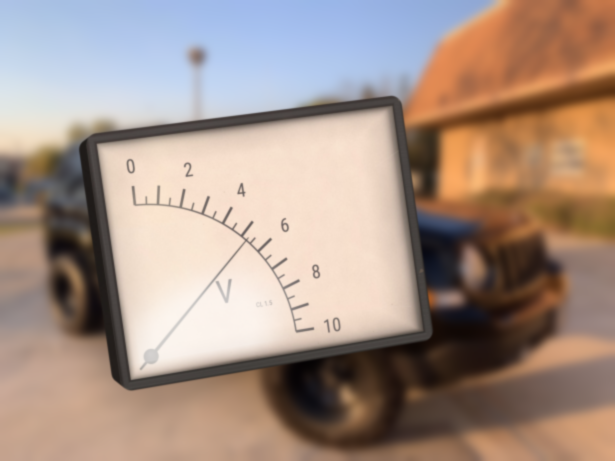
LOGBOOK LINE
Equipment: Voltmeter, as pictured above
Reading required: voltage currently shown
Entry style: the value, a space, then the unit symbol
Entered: 5.25 V
